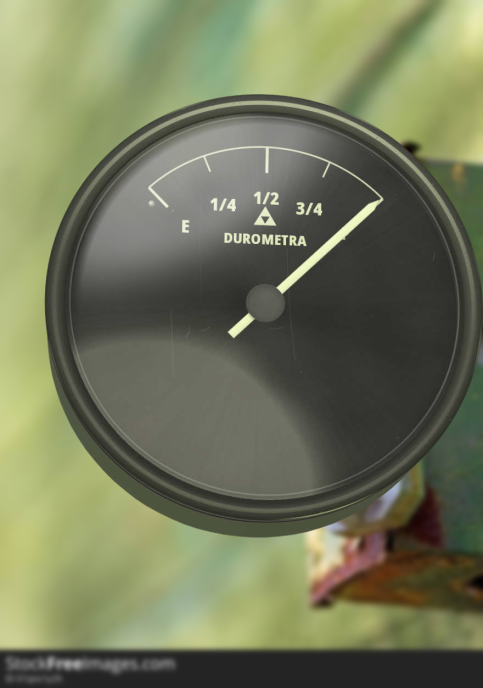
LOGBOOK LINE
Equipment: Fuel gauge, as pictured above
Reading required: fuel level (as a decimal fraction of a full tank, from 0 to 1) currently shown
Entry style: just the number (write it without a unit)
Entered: 1
